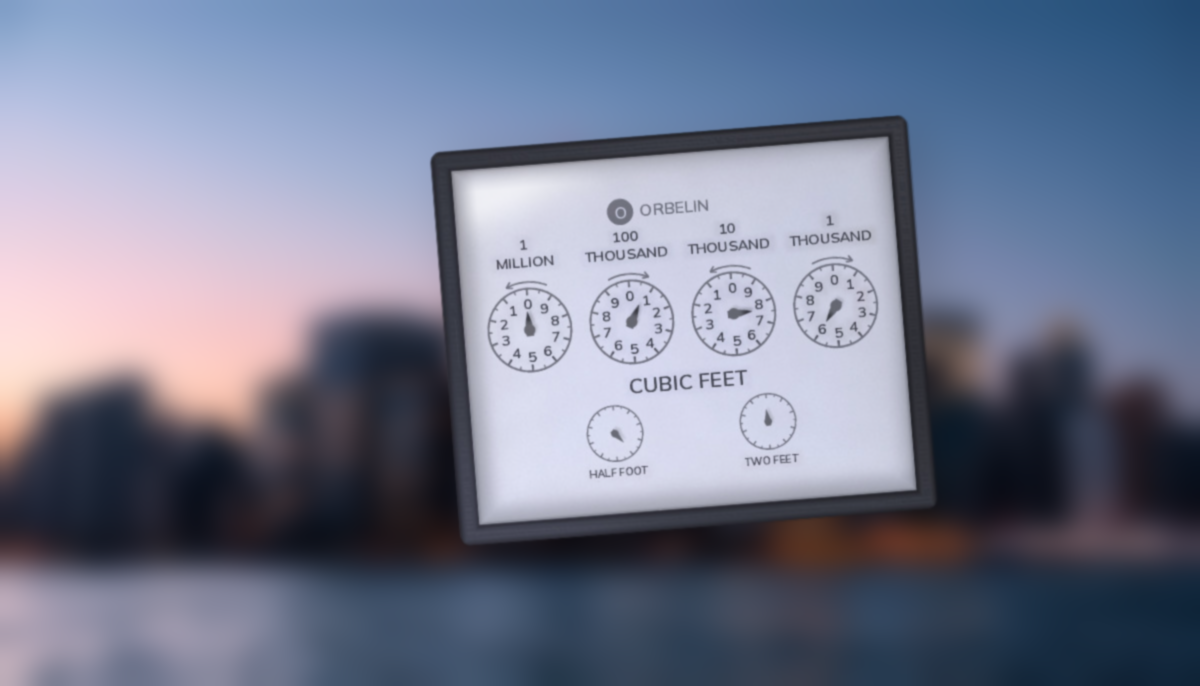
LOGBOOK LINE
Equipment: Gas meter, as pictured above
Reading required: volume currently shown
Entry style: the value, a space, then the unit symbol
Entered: 7600 ft³
